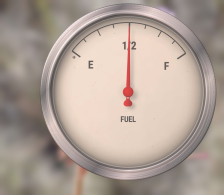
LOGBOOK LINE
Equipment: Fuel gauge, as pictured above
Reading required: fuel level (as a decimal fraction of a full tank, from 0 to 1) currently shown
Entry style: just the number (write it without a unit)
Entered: 0.5
